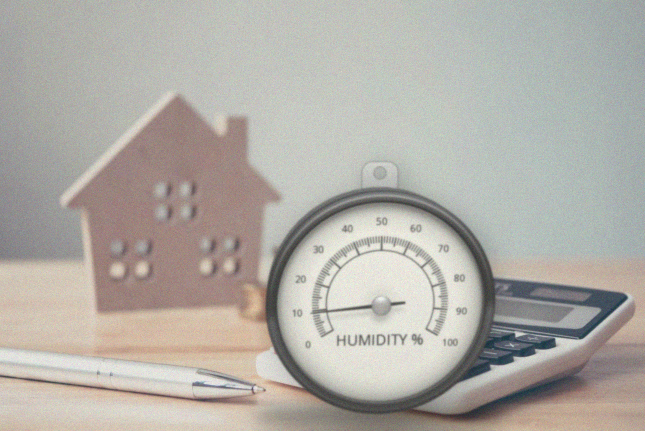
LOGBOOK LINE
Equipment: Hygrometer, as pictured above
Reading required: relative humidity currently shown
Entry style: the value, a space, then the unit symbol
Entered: 10 %
